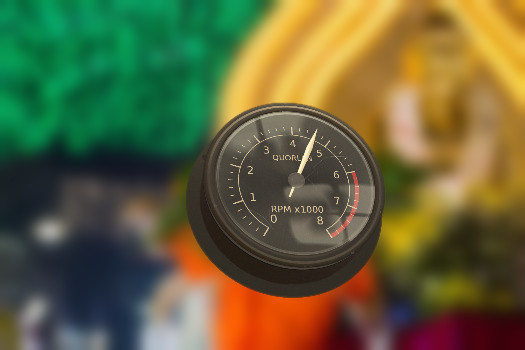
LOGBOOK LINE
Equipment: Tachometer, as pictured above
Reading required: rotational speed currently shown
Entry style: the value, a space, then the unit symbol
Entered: 4600 rpm
